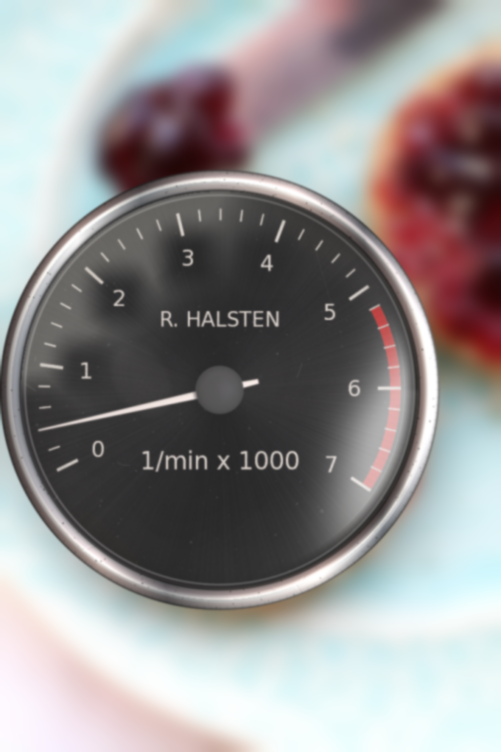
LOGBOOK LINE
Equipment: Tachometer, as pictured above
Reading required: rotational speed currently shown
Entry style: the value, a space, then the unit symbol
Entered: 400 rpm
